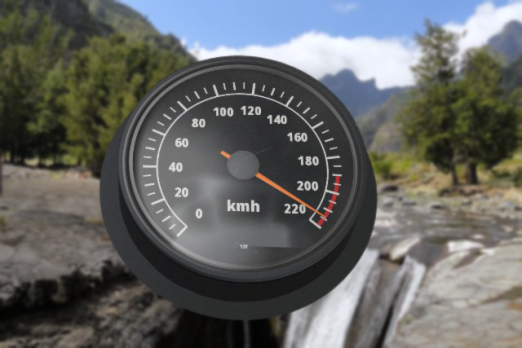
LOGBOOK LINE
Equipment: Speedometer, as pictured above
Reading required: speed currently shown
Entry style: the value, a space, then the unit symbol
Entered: 215 km/h
